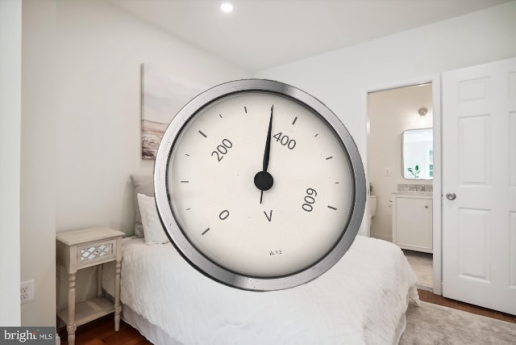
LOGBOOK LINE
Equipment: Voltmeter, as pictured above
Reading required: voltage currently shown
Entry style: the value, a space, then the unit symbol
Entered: 350 V
